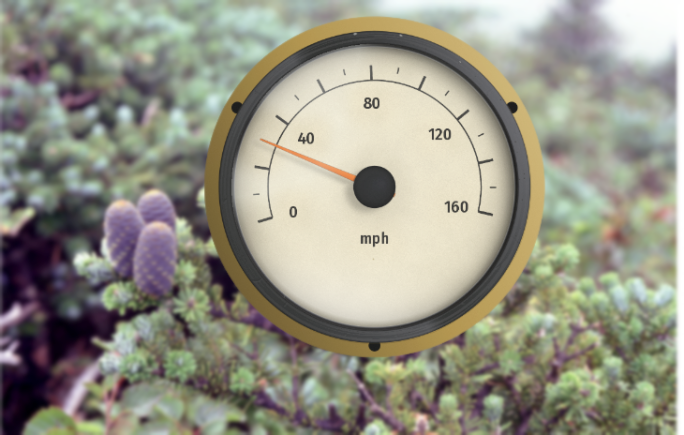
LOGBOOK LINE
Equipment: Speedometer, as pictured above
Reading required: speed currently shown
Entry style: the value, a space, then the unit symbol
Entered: 30 mph
